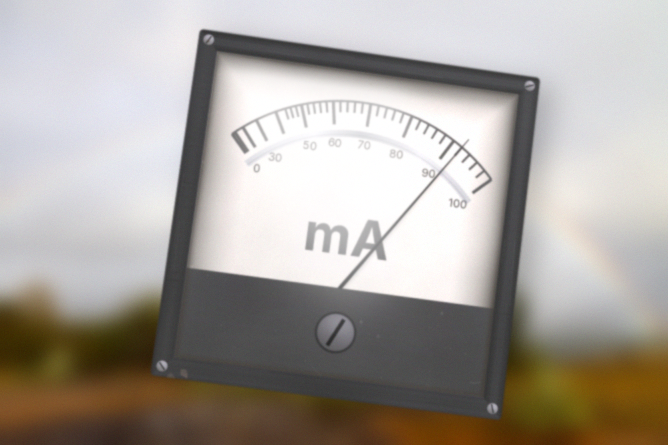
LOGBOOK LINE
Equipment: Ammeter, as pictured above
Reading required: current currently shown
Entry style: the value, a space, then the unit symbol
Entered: 92 mA
